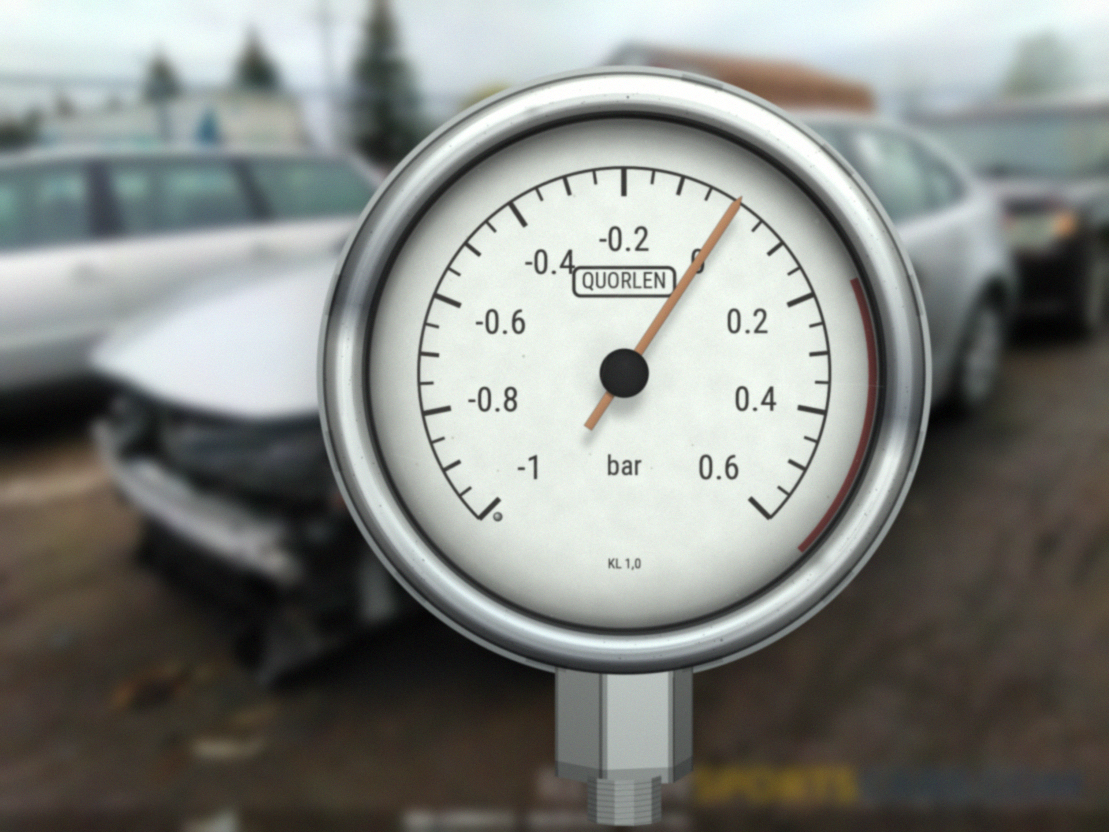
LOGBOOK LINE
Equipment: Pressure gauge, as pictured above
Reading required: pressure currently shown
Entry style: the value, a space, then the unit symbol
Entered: 0 bar
